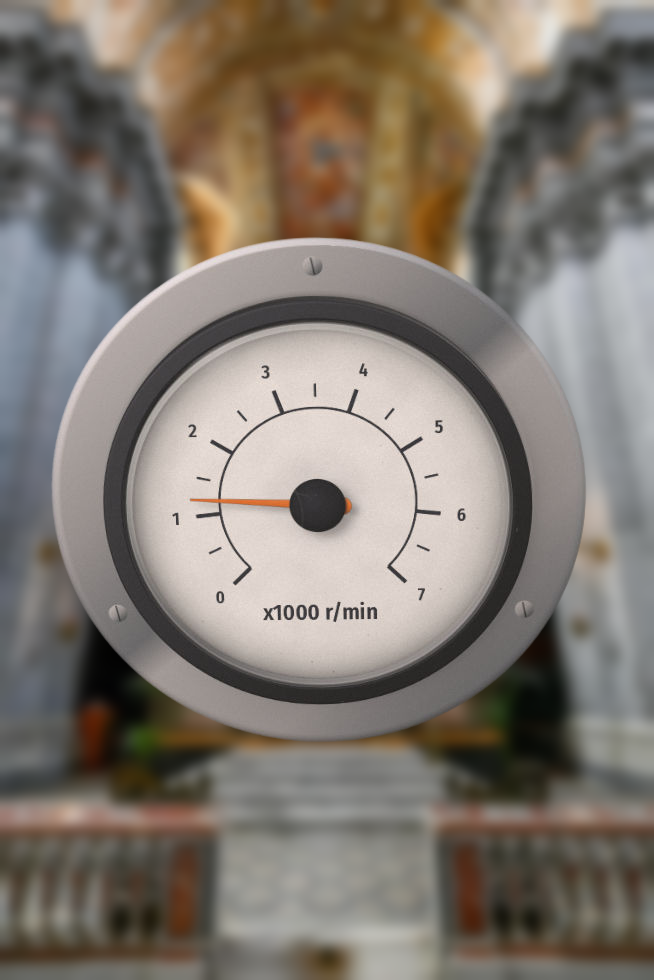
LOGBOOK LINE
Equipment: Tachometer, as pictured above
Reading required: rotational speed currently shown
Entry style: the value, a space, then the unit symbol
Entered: 1250 rpm
